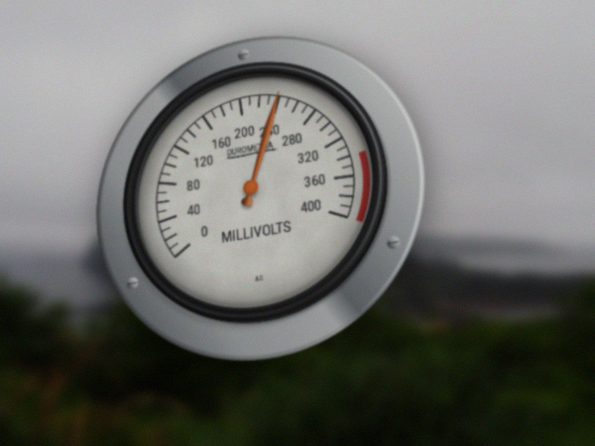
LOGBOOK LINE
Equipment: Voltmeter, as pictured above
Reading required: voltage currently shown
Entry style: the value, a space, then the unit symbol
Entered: 240 mV
